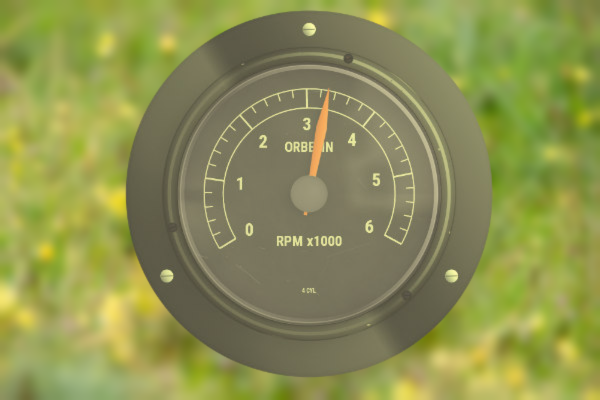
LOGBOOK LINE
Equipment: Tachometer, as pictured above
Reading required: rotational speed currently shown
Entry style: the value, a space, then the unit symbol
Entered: 3300 rpm
